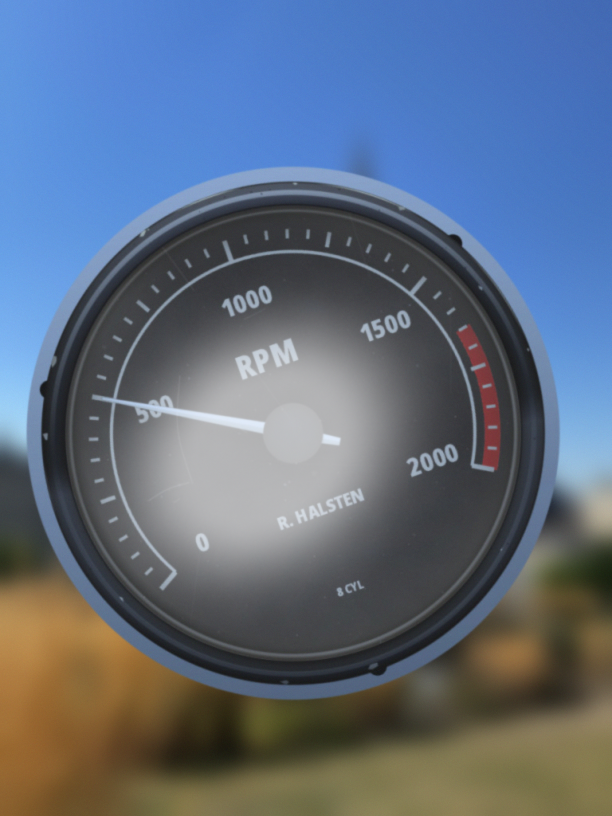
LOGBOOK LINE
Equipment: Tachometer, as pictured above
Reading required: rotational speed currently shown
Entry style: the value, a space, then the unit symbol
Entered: 500 rpm
